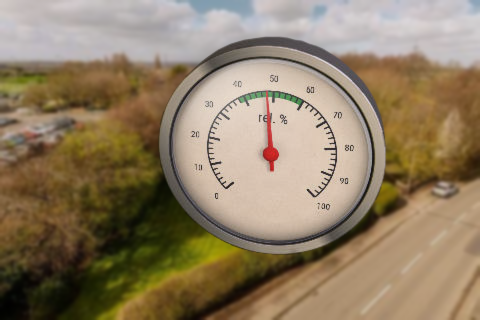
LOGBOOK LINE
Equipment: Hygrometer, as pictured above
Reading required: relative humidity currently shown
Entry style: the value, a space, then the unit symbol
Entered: 48 %
